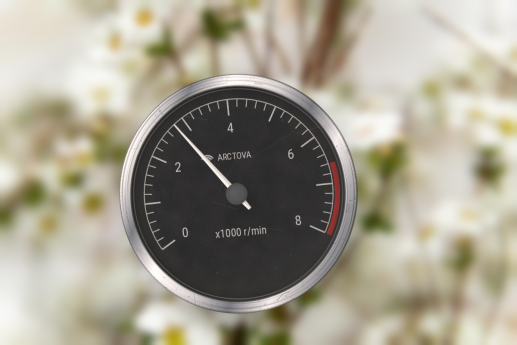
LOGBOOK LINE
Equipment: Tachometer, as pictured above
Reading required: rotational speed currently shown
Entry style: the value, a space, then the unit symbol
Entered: 2800 rpm
